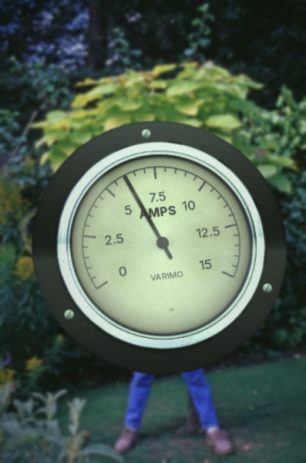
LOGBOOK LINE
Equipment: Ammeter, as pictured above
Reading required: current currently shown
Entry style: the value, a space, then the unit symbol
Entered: 6 A
